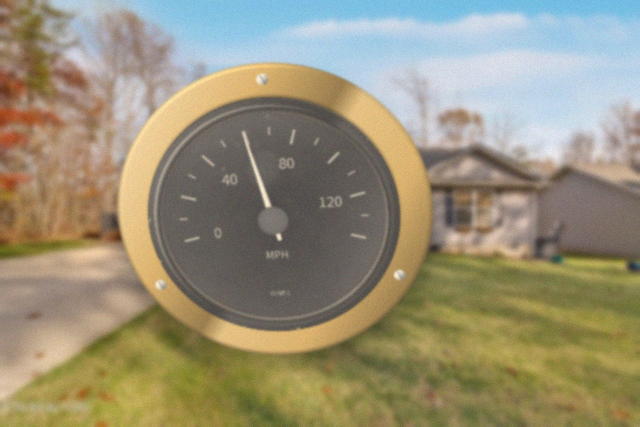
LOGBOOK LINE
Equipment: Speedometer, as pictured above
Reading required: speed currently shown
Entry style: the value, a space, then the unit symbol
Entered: 60 mph
